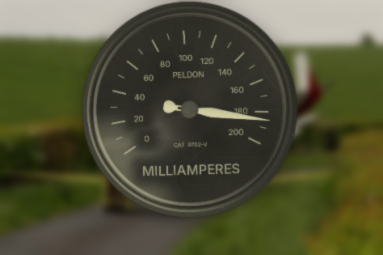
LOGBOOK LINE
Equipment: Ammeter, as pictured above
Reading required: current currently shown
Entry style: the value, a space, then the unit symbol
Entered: 185 mA
